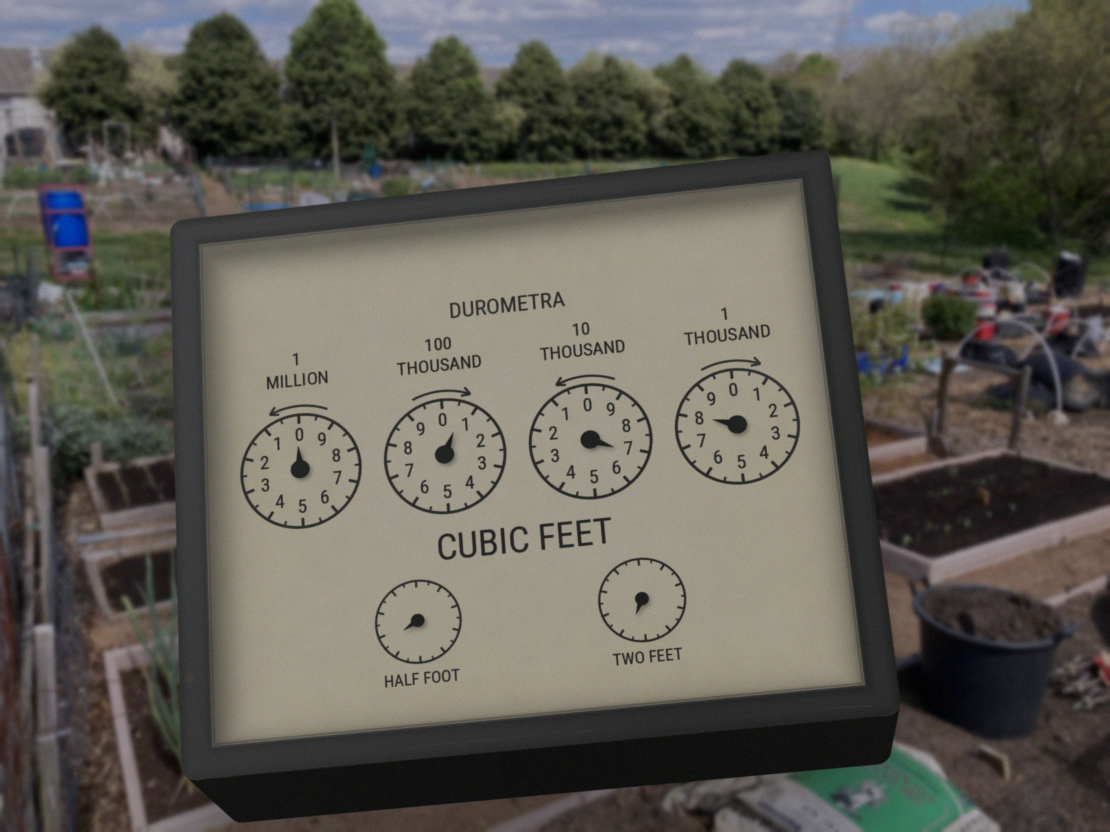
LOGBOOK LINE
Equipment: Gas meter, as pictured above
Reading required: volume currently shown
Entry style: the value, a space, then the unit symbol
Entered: 6800 ft³
